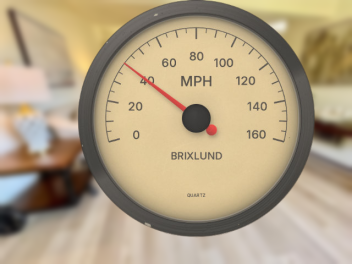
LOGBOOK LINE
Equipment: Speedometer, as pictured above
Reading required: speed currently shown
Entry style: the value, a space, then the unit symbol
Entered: 40 mph
